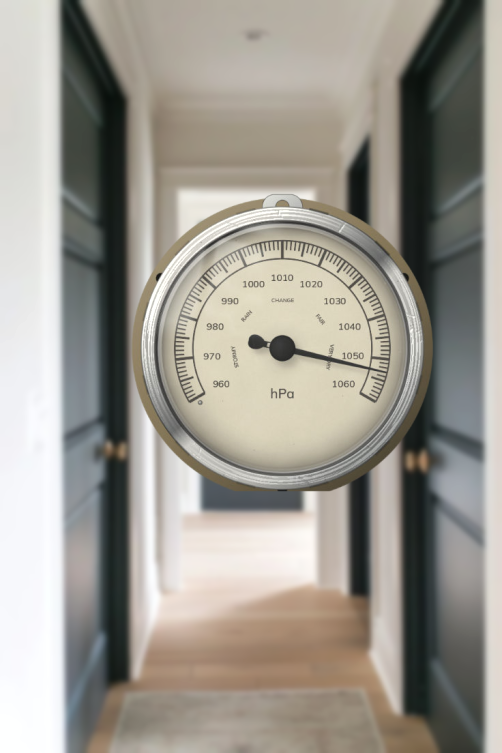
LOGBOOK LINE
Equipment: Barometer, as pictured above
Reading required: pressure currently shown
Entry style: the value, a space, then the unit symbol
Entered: 1053 hPa
